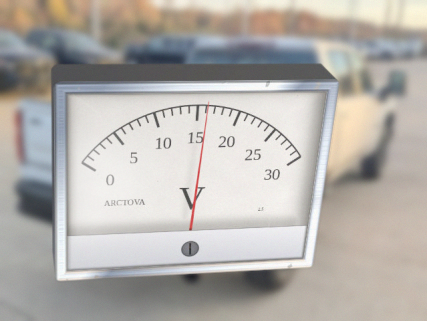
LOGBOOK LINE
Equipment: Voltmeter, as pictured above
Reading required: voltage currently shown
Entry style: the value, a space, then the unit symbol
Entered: 16 V
